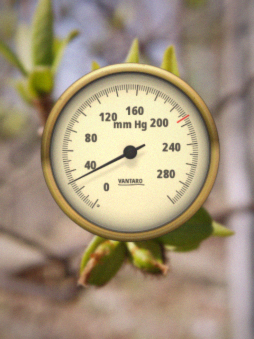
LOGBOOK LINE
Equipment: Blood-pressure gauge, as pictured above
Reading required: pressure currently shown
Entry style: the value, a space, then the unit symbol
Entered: 30 mmHg
